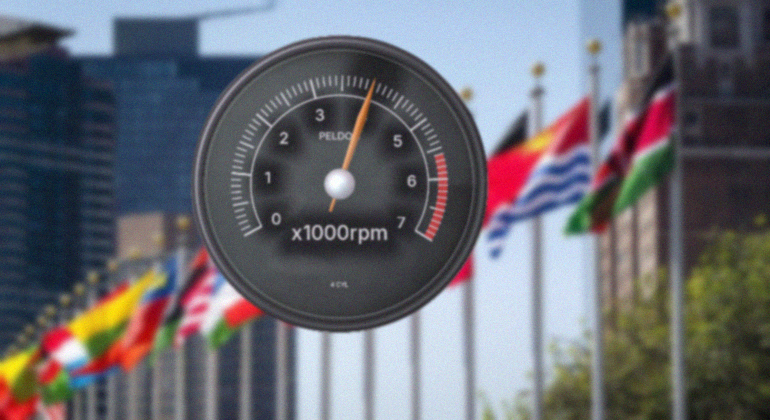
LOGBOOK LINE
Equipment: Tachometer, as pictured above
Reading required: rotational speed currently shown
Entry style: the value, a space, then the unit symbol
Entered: 4000 rpm
